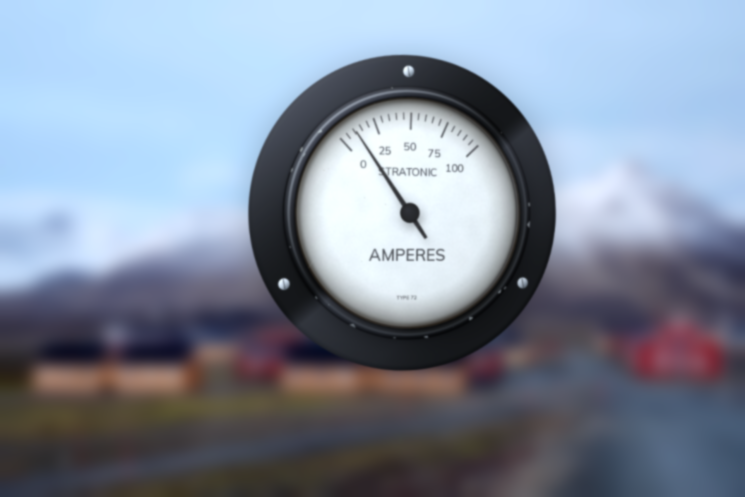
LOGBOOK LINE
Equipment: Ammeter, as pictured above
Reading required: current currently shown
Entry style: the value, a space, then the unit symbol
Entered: 10 A
